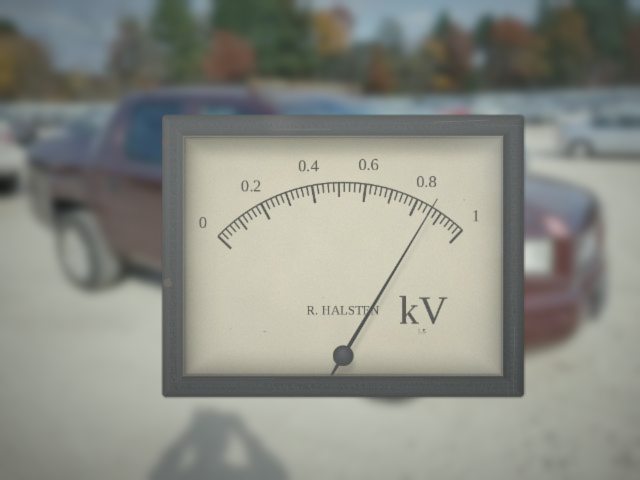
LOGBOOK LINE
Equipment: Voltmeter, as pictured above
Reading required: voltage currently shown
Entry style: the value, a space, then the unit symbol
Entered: 0.86 kV
